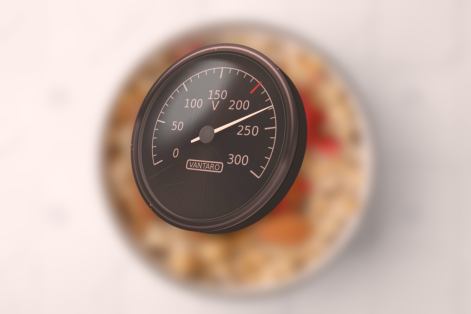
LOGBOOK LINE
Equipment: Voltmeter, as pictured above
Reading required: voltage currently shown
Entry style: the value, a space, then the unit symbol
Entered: 230 V
